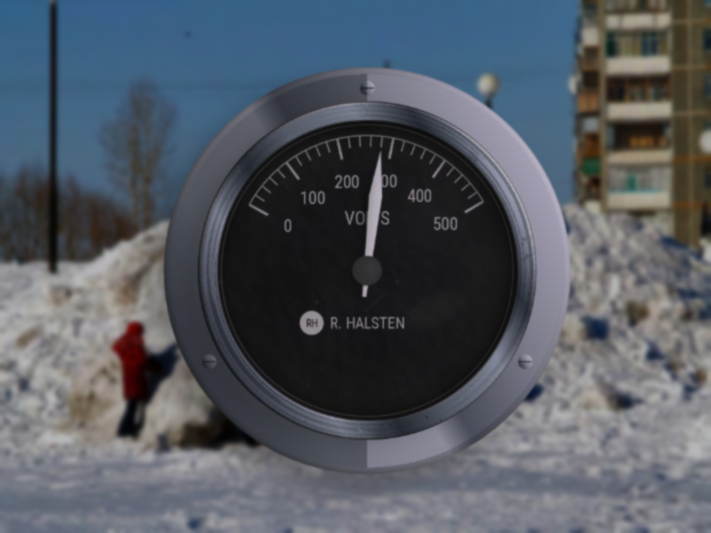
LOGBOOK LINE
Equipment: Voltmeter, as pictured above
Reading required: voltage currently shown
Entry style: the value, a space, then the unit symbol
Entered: 280 V
